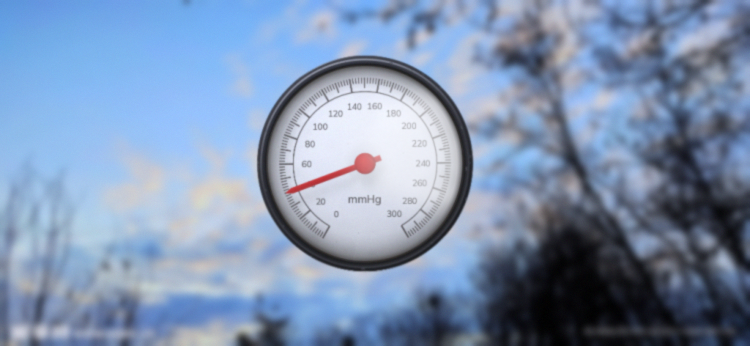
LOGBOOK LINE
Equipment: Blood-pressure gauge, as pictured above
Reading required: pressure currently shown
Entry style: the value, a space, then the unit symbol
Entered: 40 mmHg
